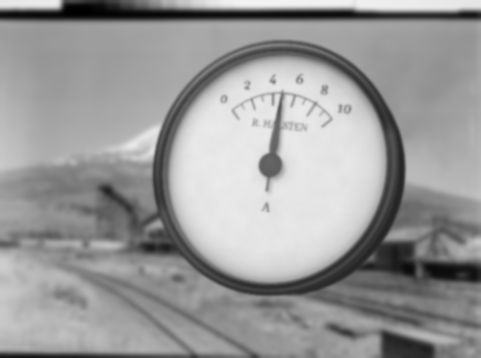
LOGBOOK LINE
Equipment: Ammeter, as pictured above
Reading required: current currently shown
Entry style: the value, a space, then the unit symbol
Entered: 5 A
